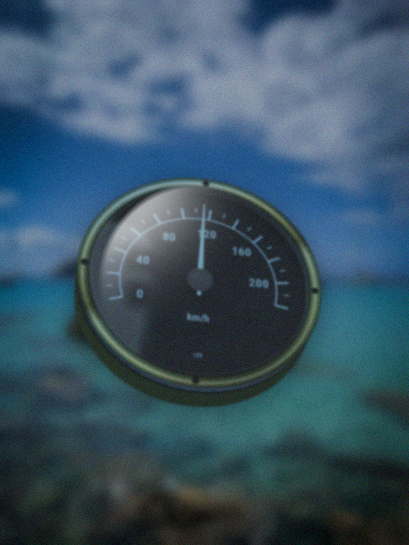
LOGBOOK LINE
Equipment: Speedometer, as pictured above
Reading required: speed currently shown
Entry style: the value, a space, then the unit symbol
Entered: 115 km/h
